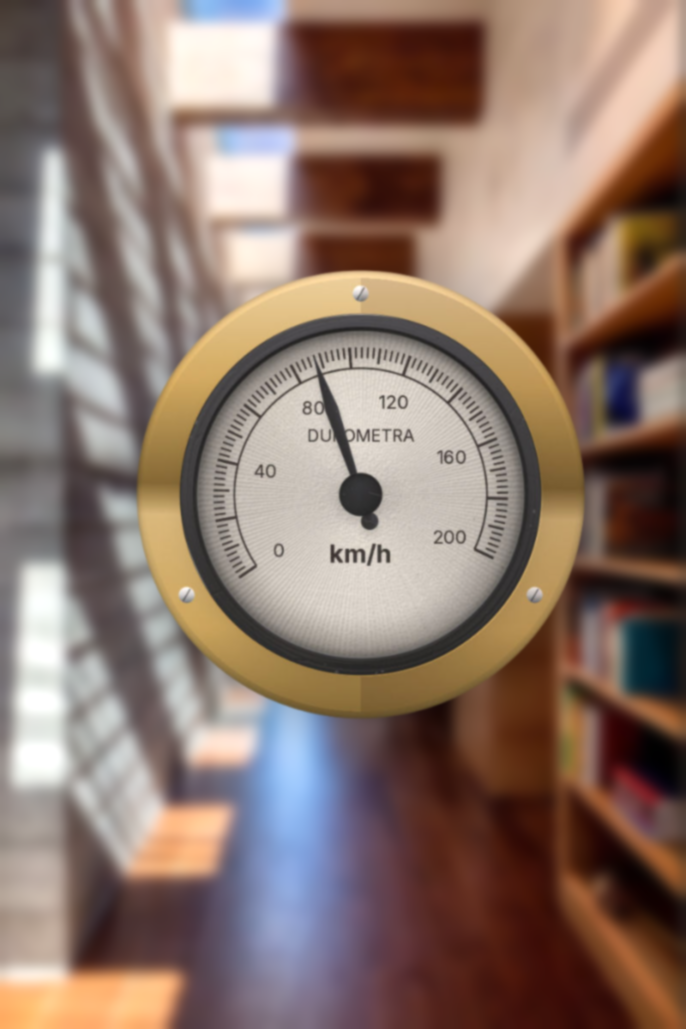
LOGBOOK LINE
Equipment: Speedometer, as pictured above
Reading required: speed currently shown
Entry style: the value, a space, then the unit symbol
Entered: 88 km/h
